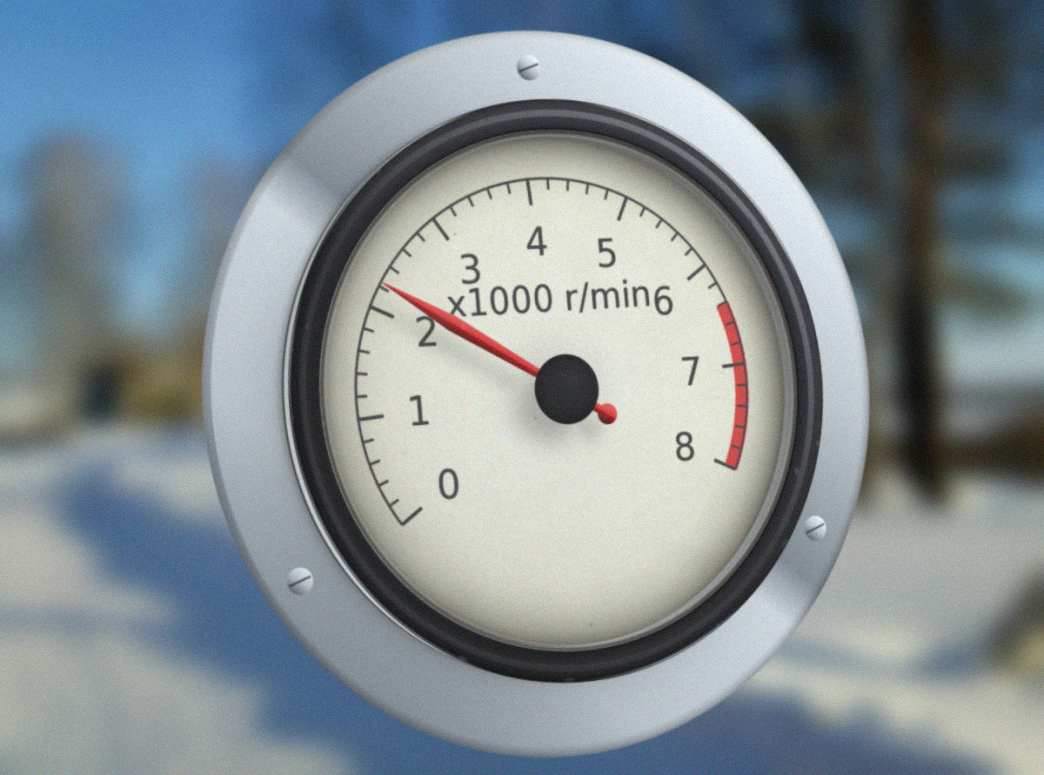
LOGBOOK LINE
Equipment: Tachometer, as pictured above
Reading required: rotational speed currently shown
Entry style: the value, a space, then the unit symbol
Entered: 2200 rpm
